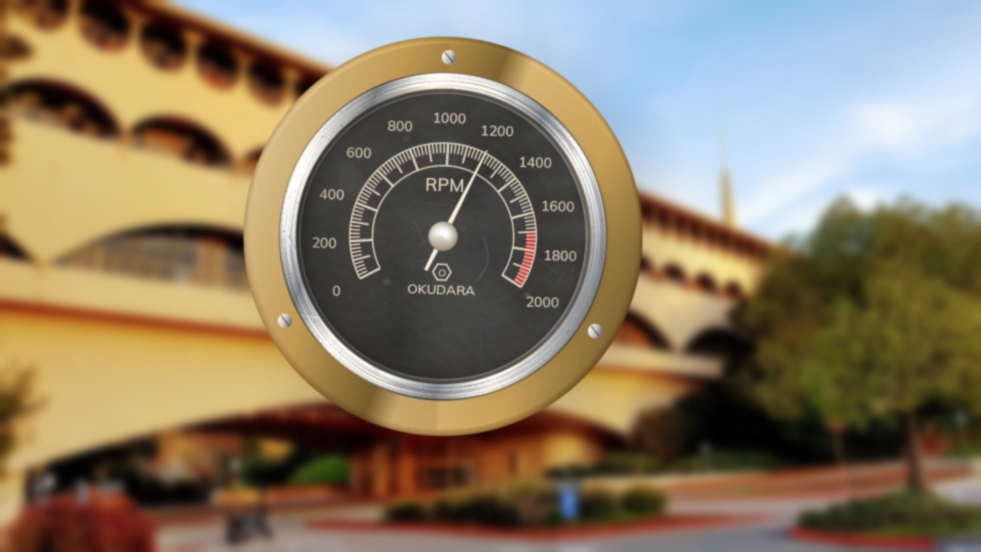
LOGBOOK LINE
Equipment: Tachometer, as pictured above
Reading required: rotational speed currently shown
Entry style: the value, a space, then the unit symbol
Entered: 1200 rpm
